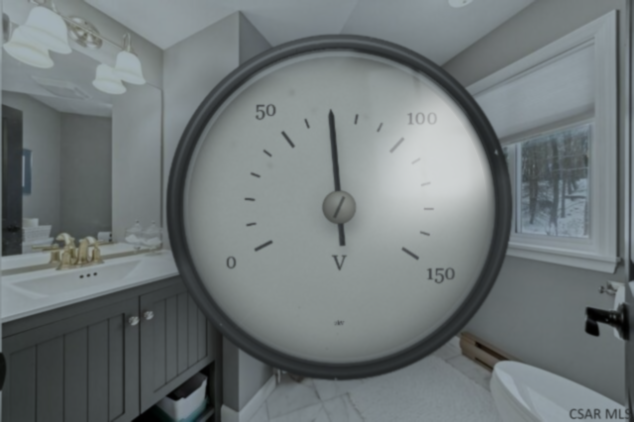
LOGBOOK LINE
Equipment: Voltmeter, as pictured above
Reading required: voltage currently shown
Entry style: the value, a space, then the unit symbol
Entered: 70 V
